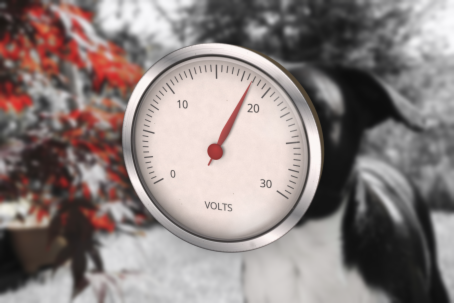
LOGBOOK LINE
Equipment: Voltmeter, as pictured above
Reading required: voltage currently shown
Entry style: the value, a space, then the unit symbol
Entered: 18.5 V
